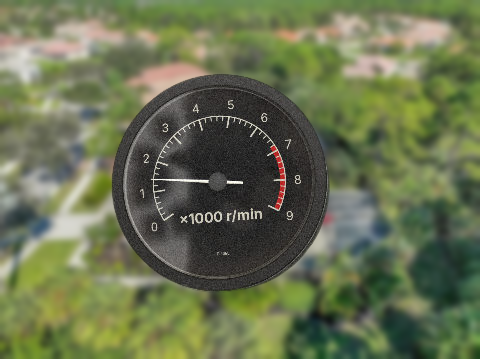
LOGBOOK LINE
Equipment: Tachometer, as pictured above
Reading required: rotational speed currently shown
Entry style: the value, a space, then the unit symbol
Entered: 1400 rpm
